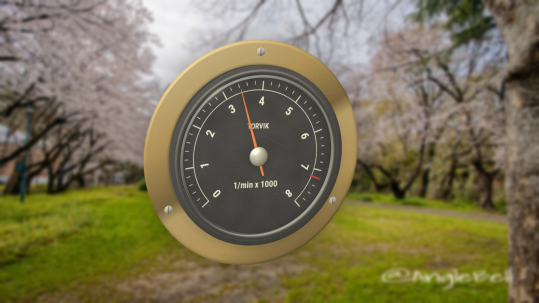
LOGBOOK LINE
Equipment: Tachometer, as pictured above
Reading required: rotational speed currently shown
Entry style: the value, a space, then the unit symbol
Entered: 3400 rpm
